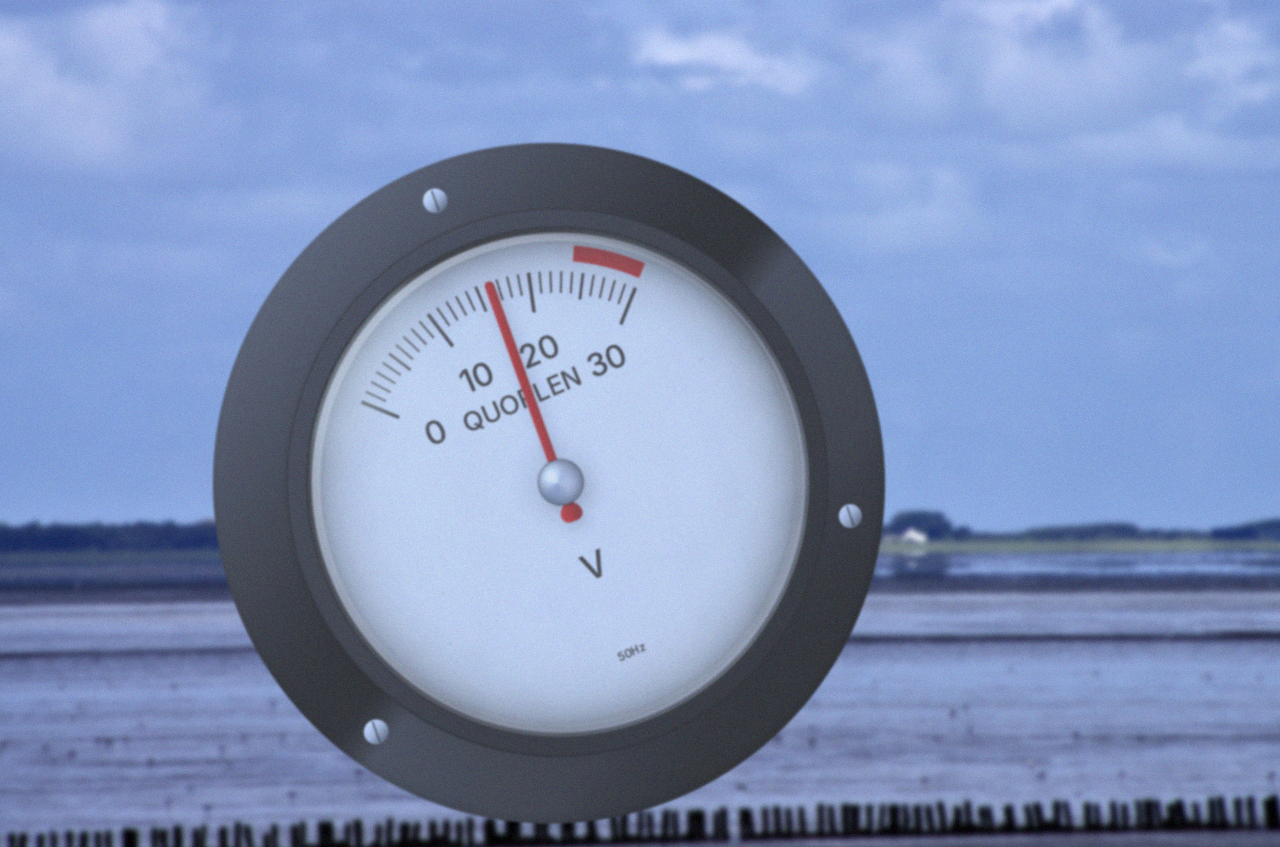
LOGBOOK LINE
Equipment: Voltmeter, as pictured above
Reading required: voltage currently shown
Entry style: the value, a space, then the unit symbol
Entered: 16 V
